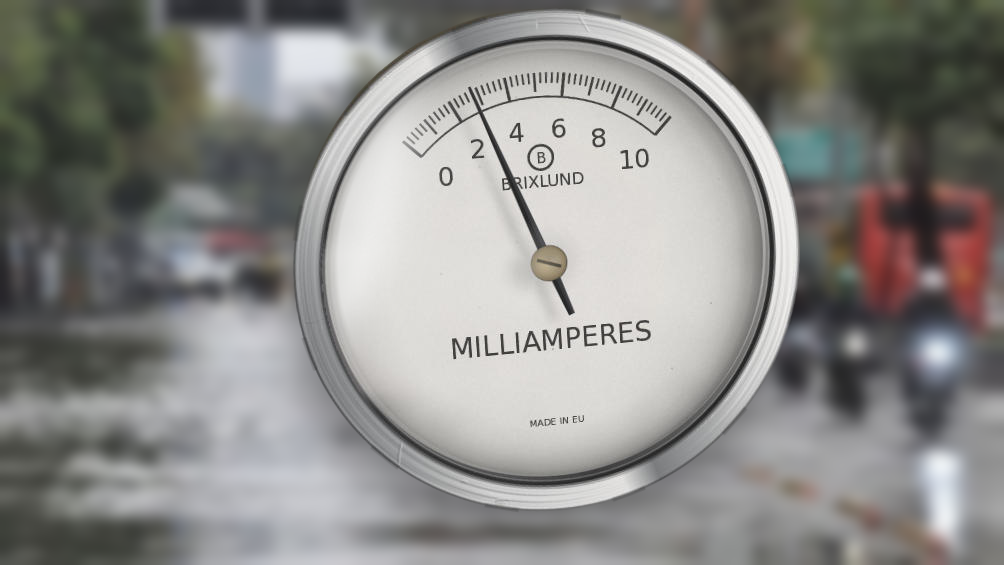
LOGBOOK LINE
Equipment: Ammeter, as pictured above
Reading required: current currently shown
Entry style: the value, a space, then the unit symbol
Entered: 2.8 mA
